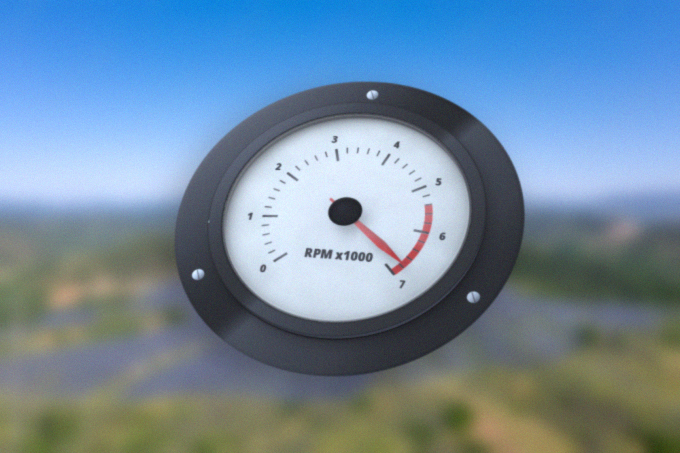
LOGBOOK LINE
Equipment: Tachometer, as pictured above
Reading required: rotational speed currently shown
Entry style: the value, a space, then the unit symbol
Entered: 6800 rpm
